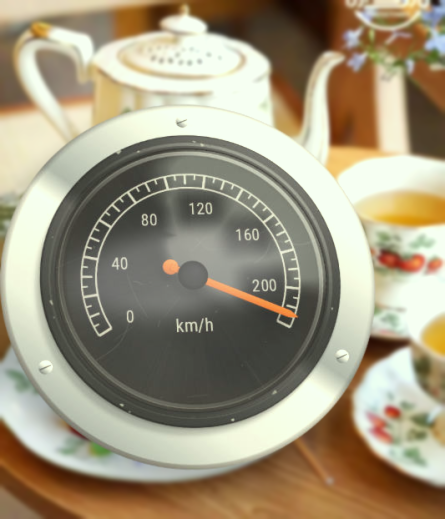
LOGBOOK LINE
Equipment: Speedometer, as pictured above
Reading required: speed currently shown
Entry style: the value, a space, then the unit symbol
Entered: 215 km/h
